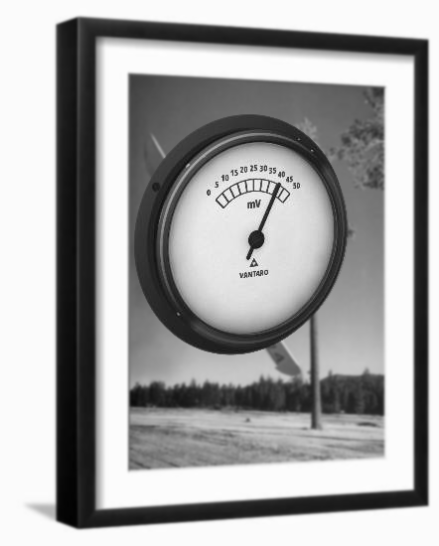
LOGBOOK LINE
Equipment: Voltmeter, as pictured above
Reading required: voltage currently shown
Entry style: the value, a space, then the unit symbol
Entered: 40 mV
